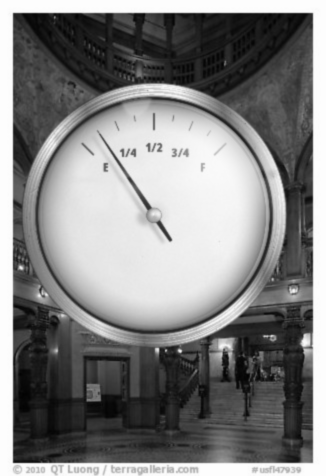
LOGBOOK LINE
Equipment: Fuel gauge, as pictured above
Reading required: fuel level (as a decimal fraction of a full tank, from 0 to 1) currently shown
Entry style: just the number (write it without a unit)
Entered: 0.125
